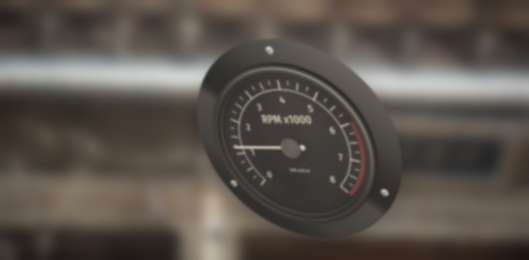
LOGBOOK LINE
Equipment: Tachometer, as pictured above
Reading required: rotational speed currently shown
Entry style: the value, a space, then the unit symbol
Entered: 1250 rpm
